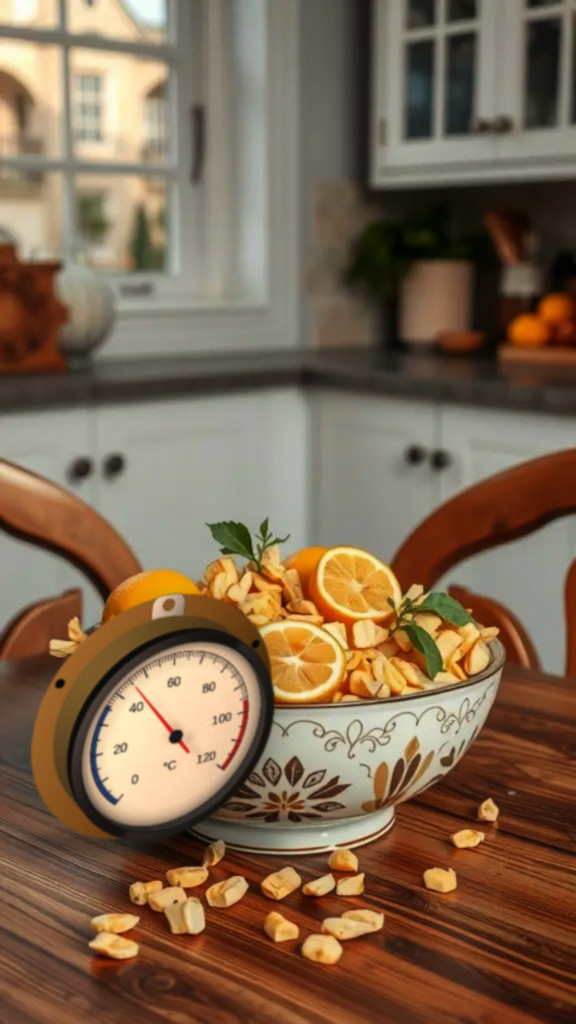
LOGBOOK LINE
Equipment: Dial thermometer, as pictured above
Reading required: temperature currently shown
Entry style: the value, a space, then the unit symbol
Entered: 45 °C
